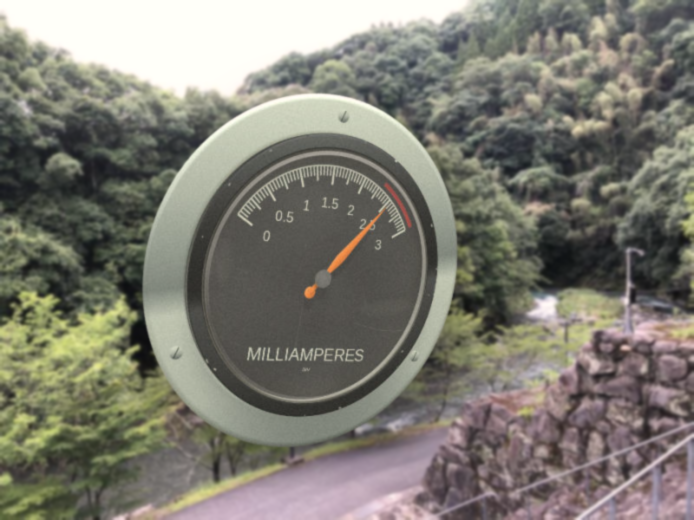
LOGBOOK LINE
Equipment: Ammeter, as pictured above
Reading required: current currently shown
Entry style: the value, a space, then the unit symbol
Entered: 2.5 mA
